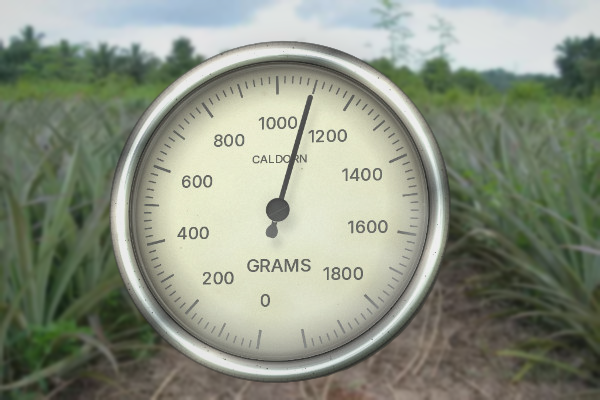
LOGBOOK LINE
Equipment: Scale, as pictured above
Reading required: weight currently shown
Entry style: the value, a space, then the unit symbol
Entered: 1100 g
